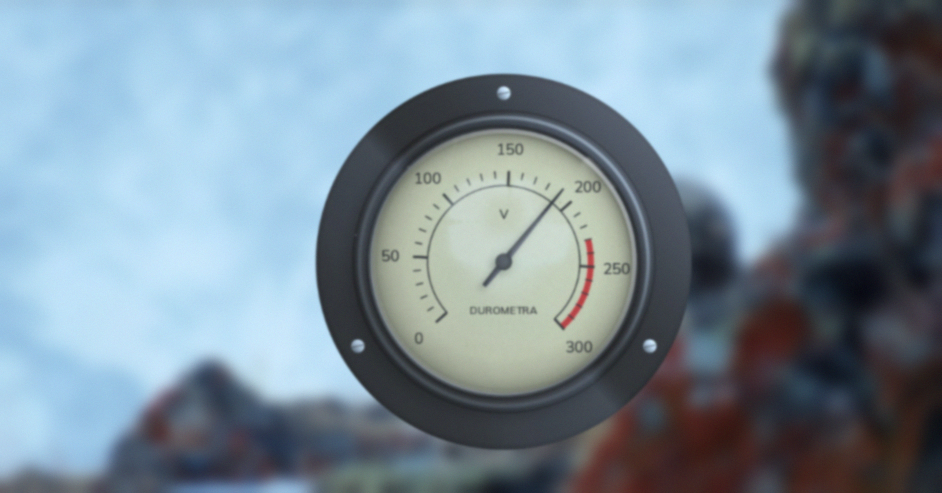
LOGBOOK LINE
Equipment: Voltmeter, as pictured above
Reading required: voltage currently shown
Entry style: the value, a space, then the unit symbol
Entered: 190 V
